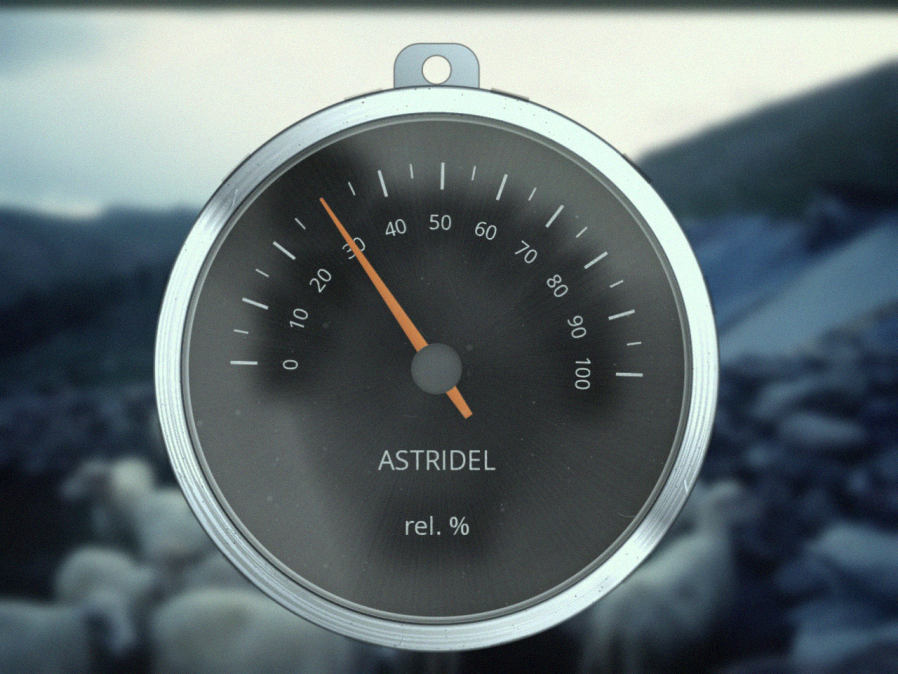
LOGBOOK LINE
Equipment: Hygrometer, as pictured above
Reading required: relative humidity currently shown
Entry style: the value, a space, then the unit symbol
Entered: 30 %
